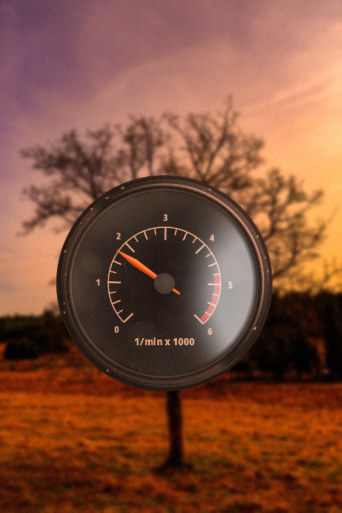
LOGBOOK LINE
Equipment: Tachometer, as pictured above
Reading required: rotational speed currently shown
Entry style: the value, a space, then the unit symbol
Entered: 1750 rpm
